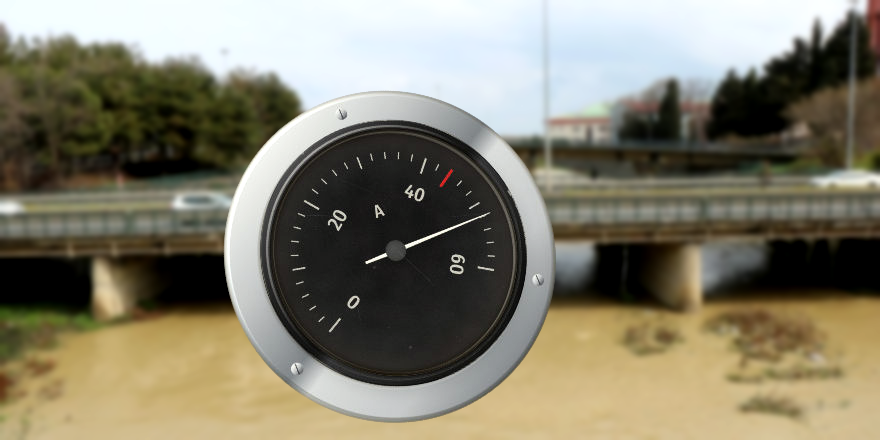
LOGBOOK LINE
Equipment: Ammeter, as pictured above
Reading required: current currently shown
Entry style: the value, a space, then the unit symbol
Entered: 52 A
